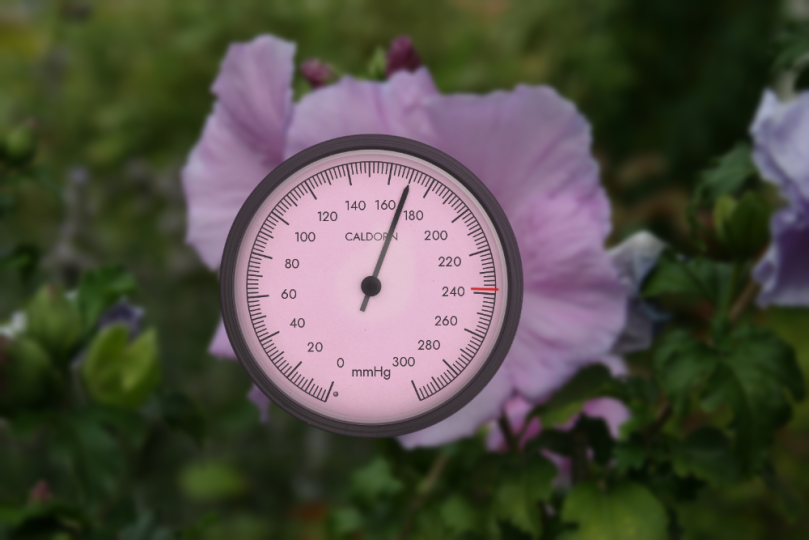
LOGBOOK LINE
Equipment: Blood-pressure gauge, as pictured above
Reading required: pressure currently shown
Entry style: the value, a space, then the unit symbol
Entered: 170 mmHg
